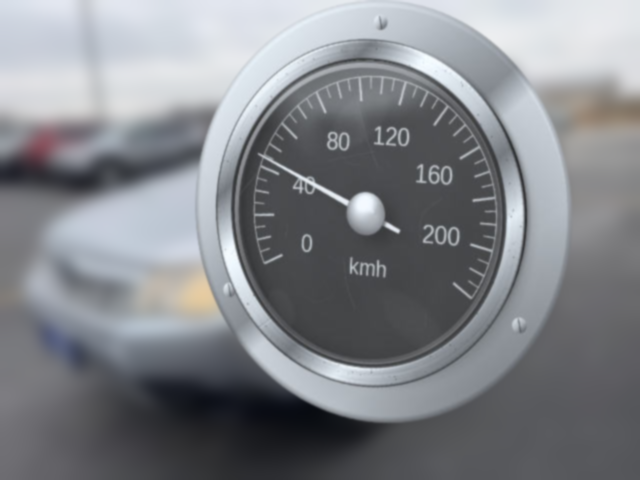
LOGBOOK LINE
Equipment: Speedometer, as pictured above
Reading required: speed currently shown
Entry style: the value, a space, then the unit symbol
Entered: 45 km/h
